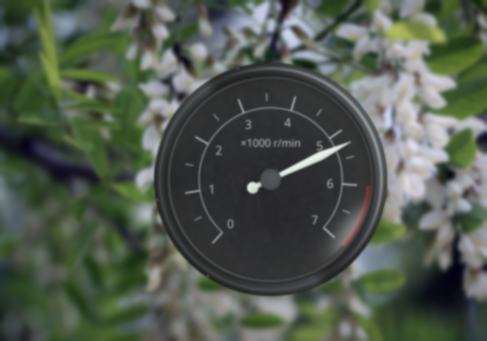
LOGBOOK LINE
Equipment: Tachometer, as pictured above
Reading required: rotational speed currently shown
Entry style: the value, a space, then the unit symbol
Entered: 5250 rpm
